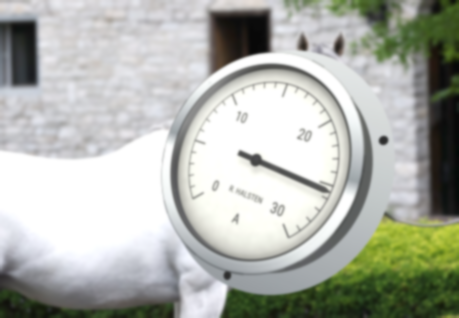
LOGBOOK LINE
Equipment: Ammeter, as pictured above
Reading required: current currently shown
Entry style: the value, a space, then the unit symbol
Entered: 25.5 A
